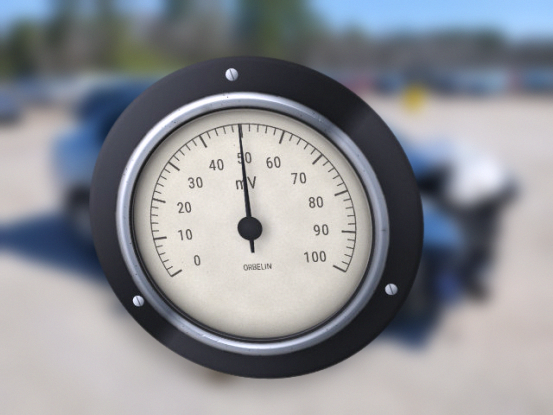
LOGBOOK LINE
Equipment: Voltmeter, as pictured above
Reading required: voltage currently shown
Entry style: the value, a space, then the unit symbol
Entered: 50 mV
